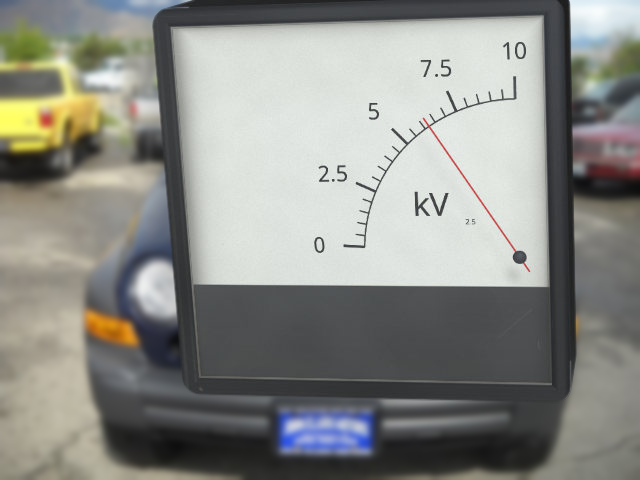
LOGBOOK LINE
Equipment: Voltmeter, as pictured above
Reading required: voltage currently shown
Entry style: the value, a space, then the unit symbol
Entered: 6.25 kV
